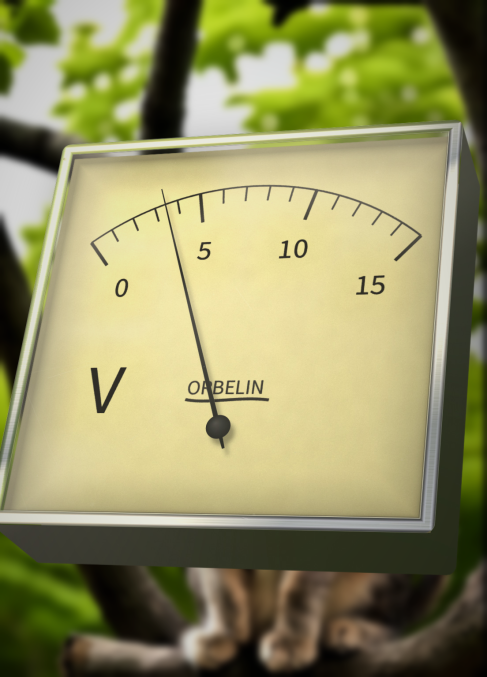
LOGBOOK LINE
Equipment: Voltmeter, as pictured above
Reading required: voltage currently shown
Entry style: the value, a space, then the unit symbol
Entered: 3.5 V
